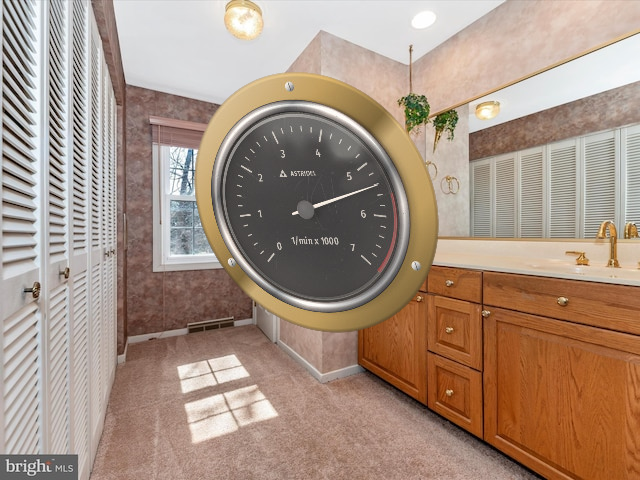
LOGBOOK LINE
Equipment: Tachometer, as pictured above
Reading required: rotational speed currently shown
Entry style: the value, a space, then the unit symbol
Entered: 5400 rpm
